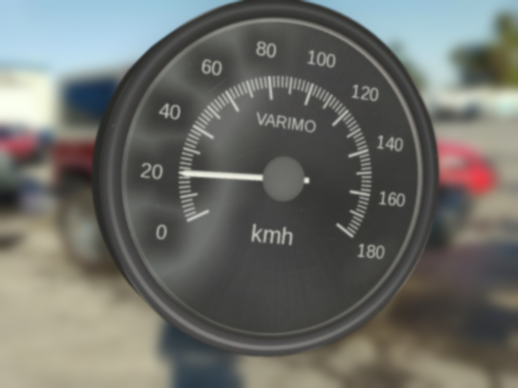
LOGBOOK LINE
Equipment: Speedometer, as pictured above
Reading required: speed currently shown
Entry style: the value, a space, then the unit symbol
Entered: 20 km/h
